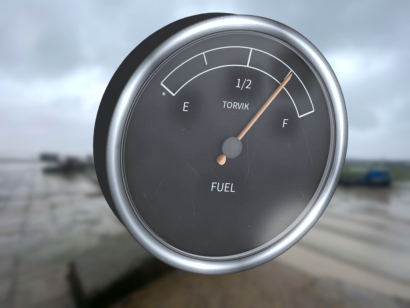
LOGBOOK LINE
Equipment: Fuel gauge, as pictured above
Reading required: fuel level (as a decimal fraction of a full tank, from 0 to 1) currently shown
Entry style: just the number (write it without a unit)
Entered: 0.75
